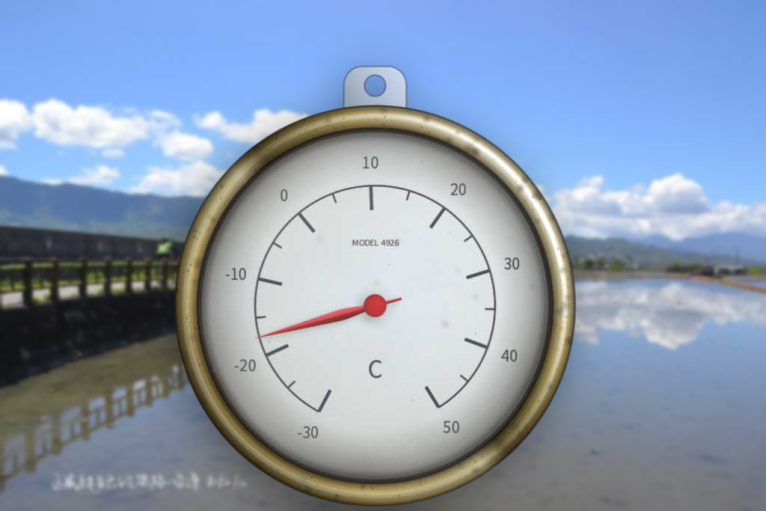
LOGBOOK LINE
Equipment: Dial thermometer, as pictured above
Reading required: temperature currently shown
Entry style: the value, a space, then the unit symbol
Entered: -17.5 °C
